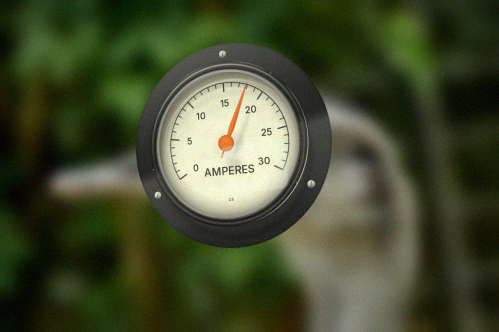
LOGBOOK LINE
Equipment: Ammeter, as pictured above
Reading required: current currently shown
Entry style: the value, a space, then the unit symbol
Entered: 18 A
